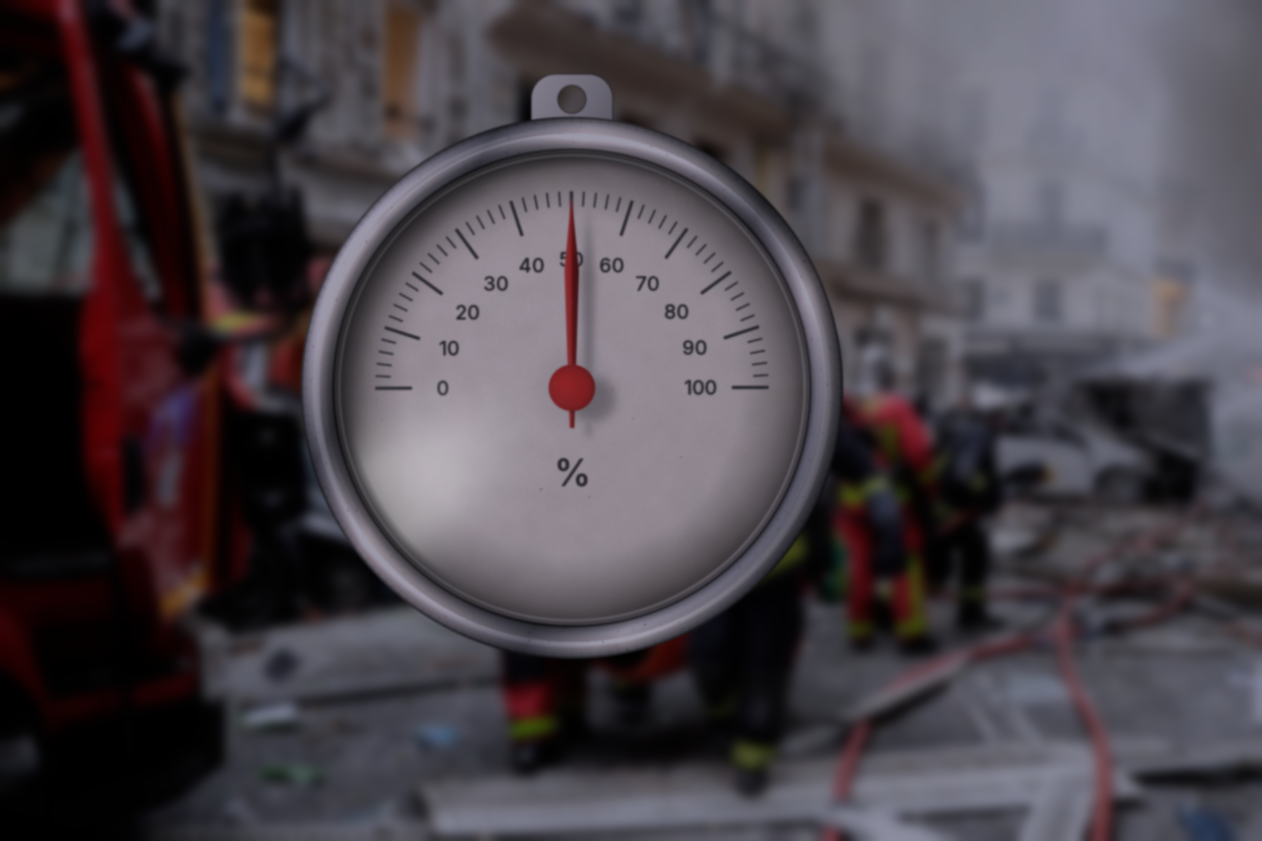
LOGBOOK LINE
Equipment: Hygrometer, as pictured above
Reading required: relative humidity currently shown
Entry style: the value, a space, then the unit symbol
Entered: 50 %
